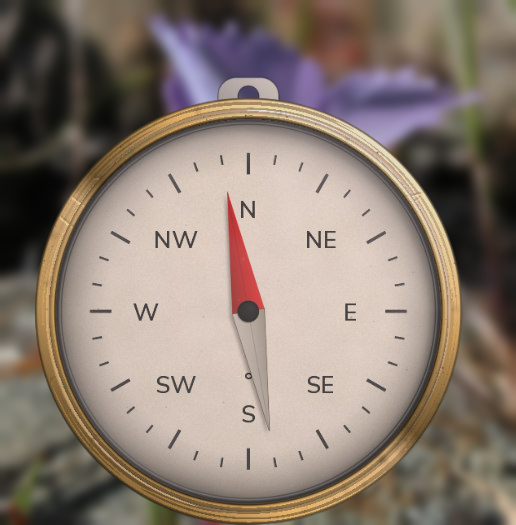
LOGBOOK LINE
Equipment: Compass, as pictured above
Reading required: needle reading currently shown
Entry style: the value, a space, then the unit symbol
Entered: 350 °
